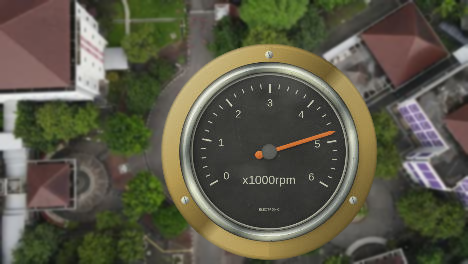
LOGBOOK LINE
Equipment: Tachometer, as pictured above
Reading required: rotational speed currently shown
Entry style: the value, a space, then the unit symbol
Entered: 4800 rpm
